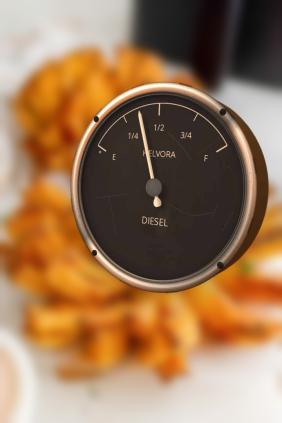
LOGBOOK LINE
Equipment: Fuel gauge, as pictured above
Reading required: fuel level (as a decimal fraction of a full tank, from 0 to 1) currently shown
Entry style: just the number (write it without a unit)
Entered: 0.375
